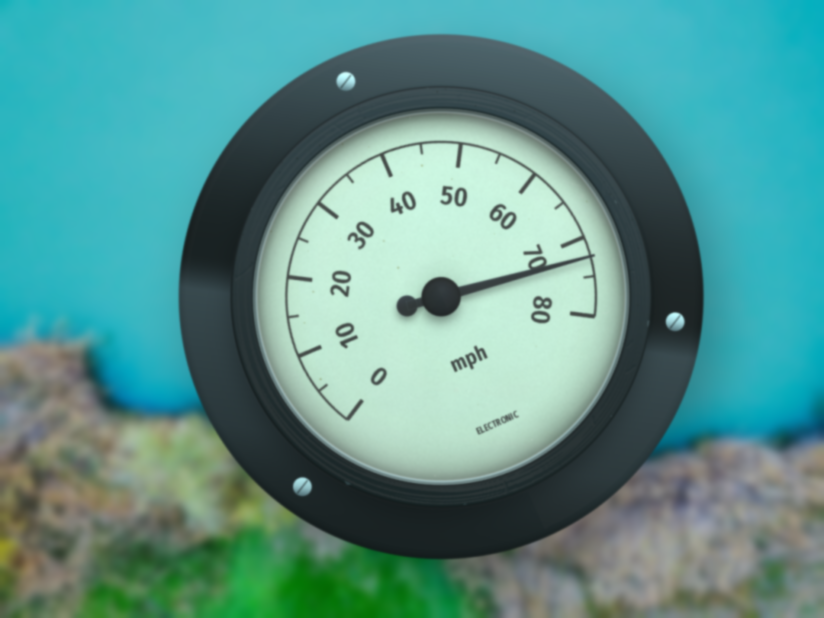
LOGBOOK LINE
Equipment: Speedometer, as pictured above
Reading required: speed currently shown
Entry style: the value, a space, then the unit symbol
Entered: 72.5 mph
